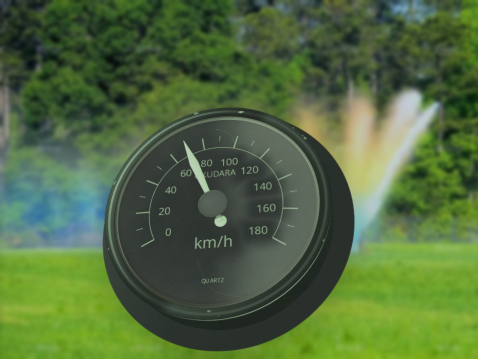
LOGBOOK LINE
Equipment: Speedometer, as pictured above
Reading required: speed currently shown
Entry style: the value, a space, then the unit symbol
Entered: 70 km/h
